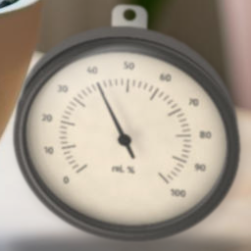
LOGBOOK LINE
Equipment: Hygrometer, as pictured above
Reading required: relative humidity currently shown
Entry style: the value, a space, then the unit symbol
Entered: 40 %
